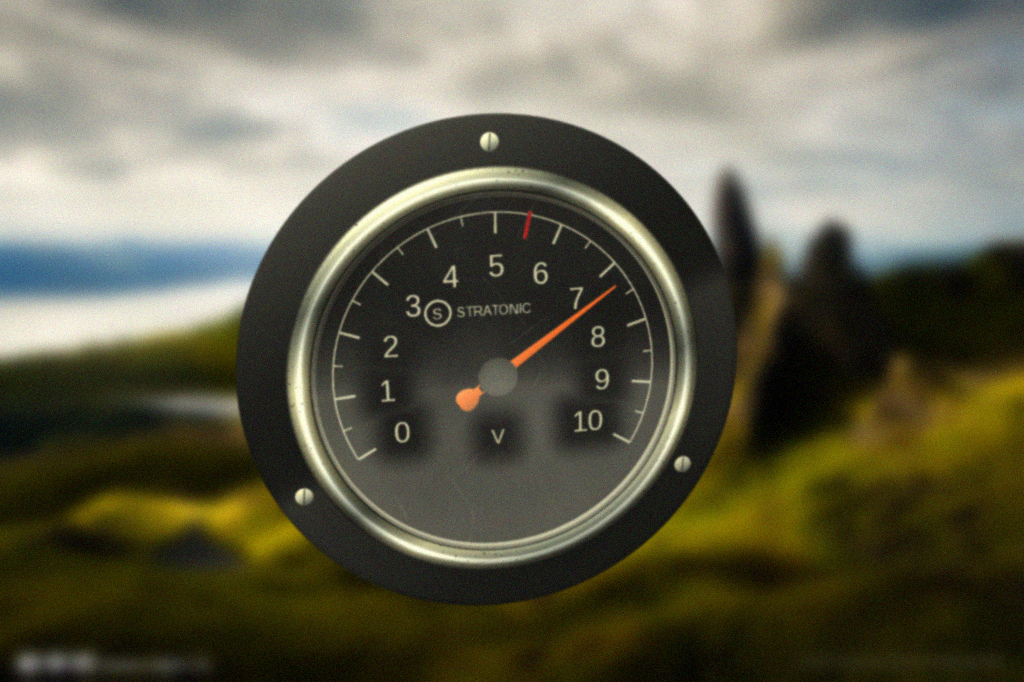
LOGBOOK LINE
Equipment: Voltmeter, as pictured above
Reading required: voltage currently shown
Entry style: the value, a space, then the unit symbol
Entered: 7.25 V
